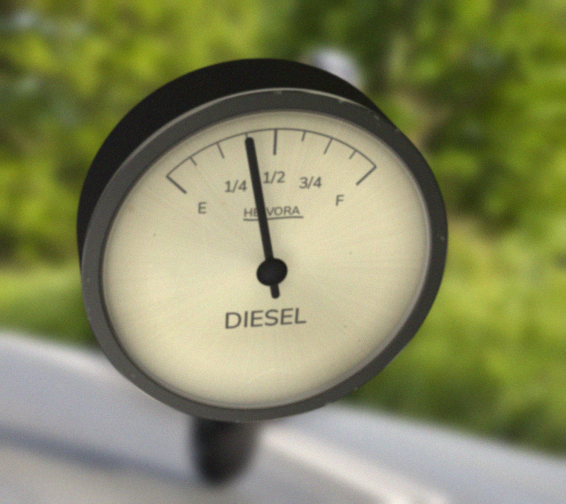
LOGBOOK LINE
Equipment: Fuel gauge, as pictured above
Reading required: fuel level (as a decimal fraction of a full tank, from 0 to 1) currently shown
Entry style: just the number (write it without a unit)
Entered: 0.375
